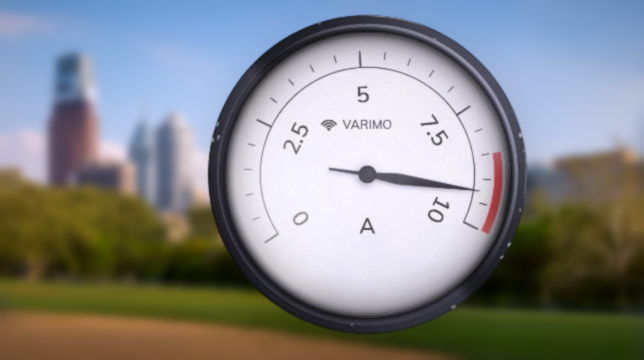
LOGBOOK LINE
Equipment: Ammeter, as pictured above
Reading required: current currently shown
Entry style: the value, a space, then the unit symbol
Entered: 9.25 A
